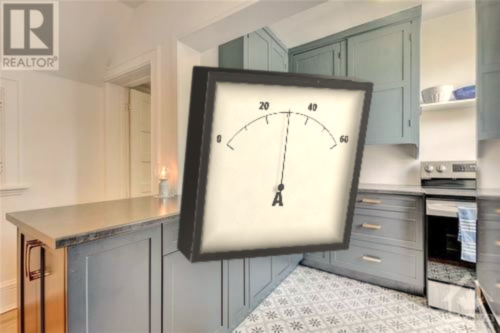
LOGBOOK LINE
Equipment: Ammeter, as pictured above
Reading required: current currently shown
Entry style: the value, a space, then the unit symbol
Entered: 30 A
